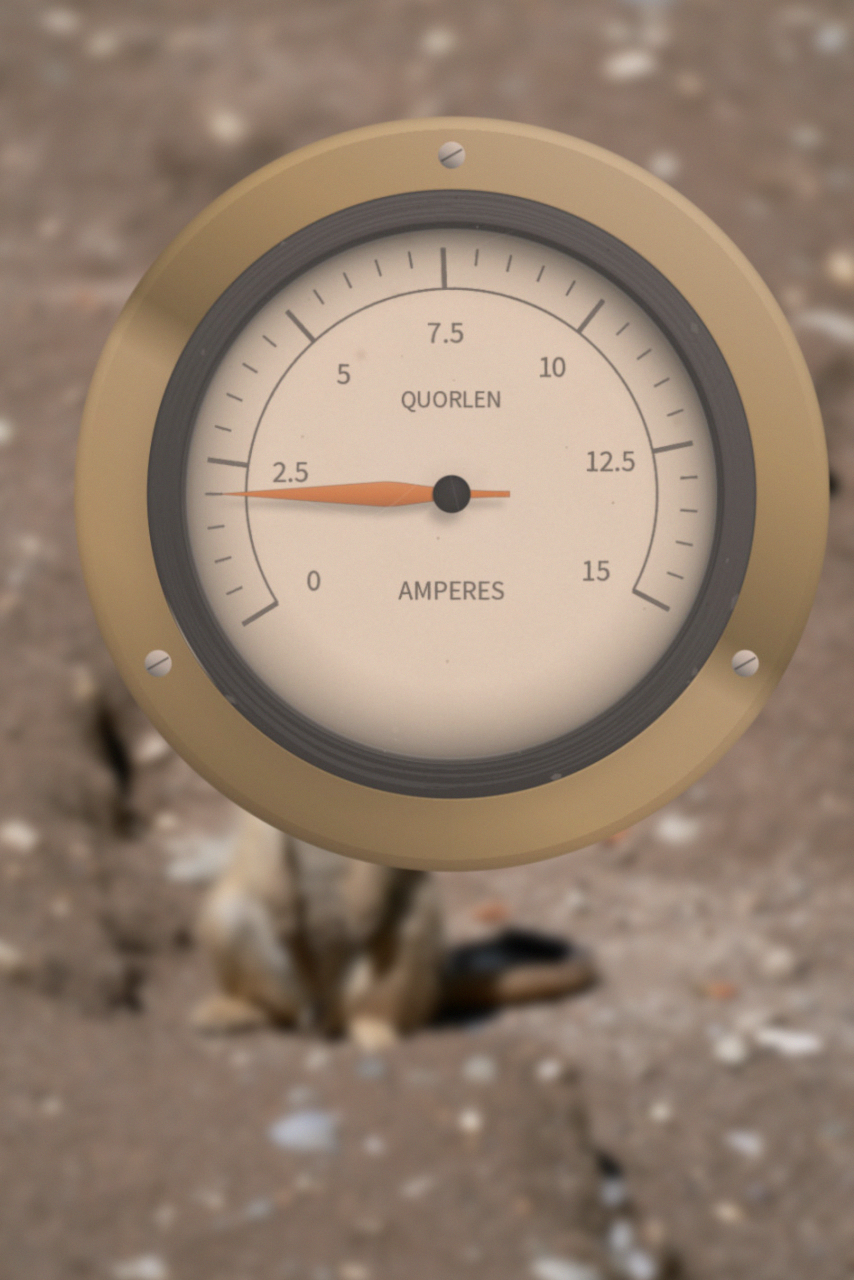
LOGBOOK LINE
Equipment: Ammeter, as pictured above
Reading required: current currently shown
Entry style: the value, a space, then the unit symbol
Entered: 2 A
